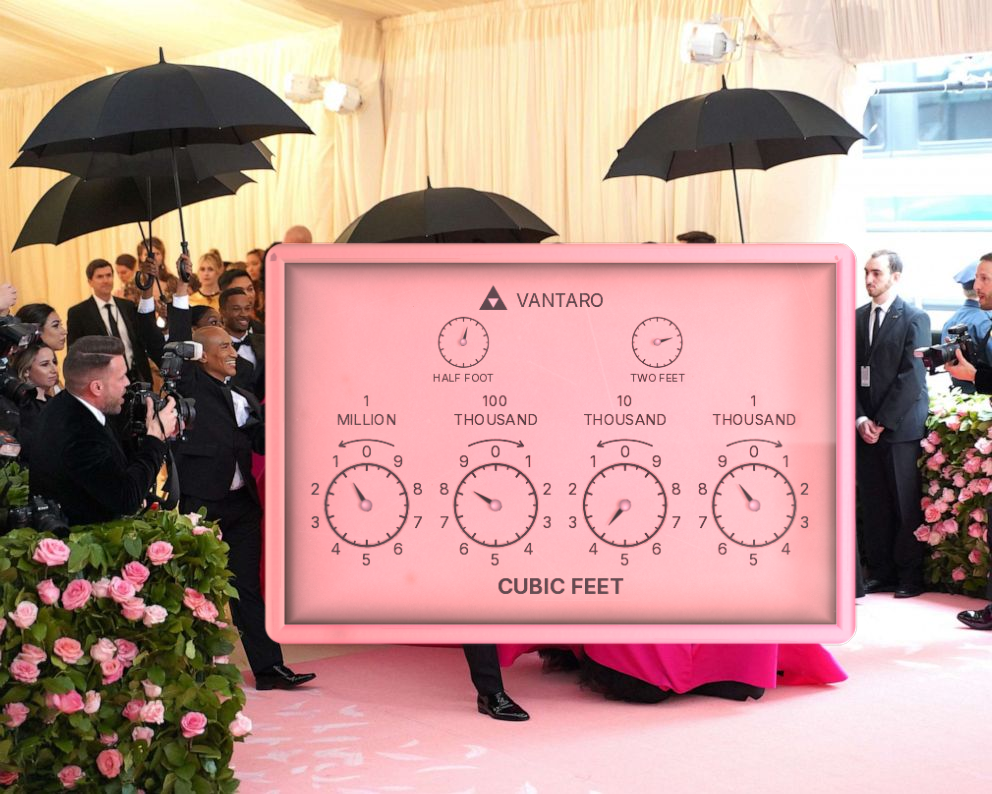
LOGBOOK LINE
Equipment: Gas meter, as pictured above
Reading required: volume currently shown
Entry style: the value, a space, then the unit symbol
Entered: 83900 ft³
